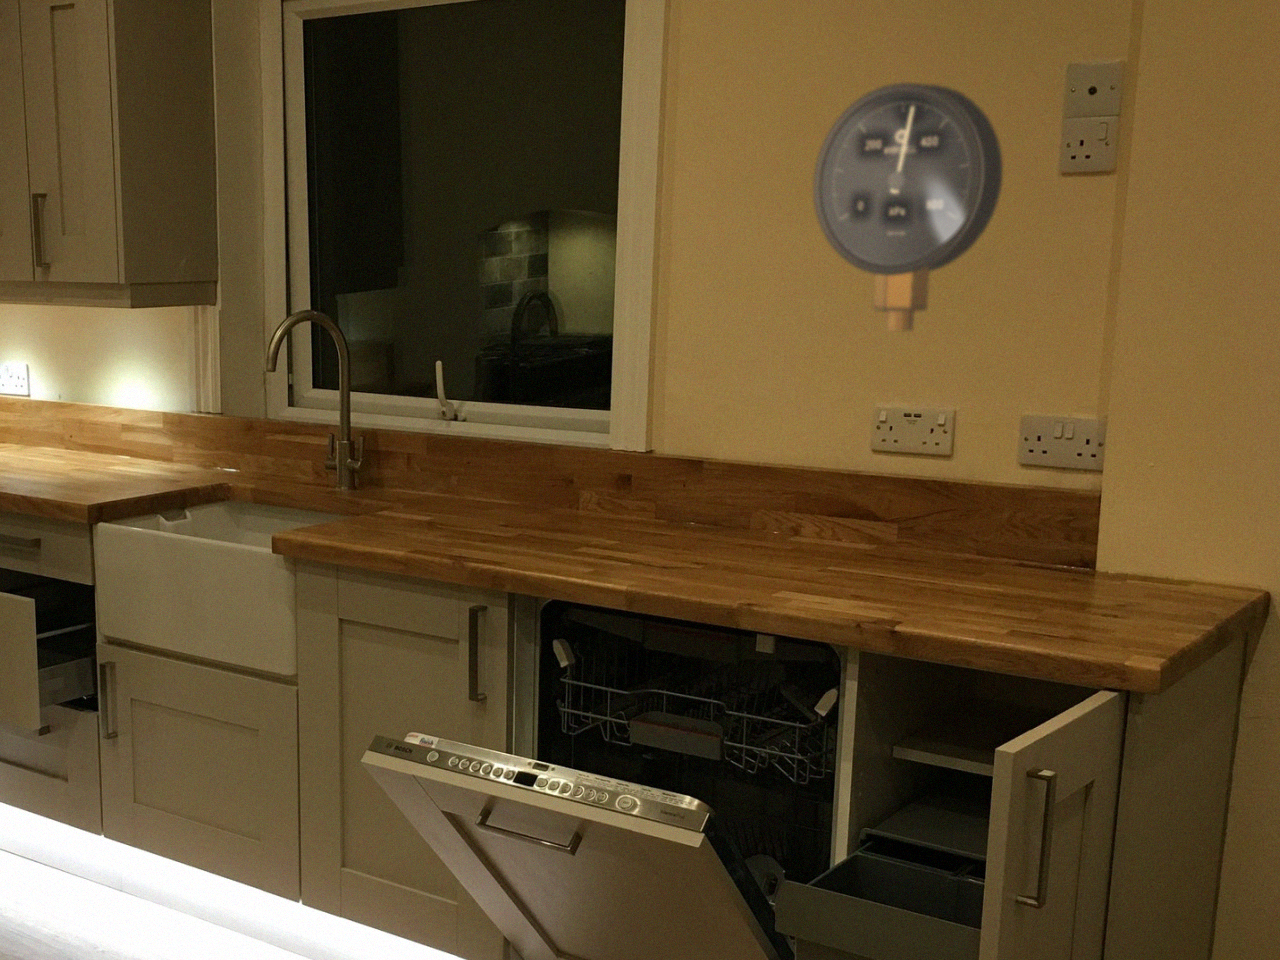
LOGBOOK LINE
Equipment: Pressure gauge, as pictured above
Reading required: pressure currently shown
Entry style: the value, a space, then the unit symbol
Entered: 325 kPa
